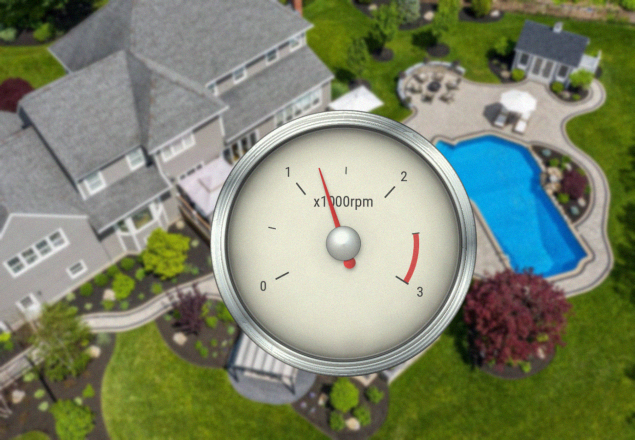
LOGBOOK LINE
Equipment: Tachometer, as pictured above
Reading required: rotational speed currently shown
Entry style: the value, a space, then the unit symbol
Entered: 1250 rpm
